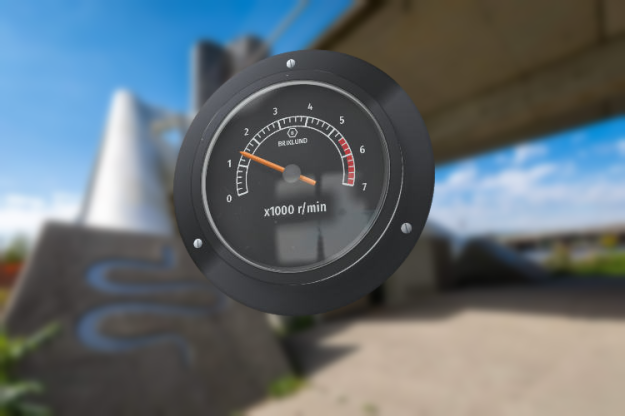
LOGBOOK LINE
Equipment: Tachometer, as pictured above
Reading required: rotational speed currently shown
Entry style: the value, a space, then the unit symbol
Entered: 1400 rpm
